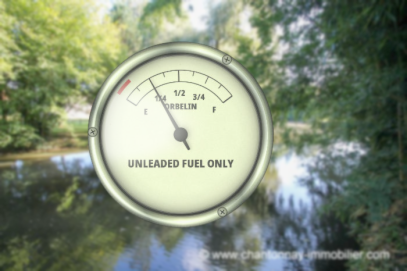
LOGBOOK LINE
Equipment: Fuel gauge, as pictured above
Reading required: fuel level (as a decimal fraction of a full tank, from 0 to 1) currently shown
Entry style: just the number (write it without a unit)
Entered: 0.25
